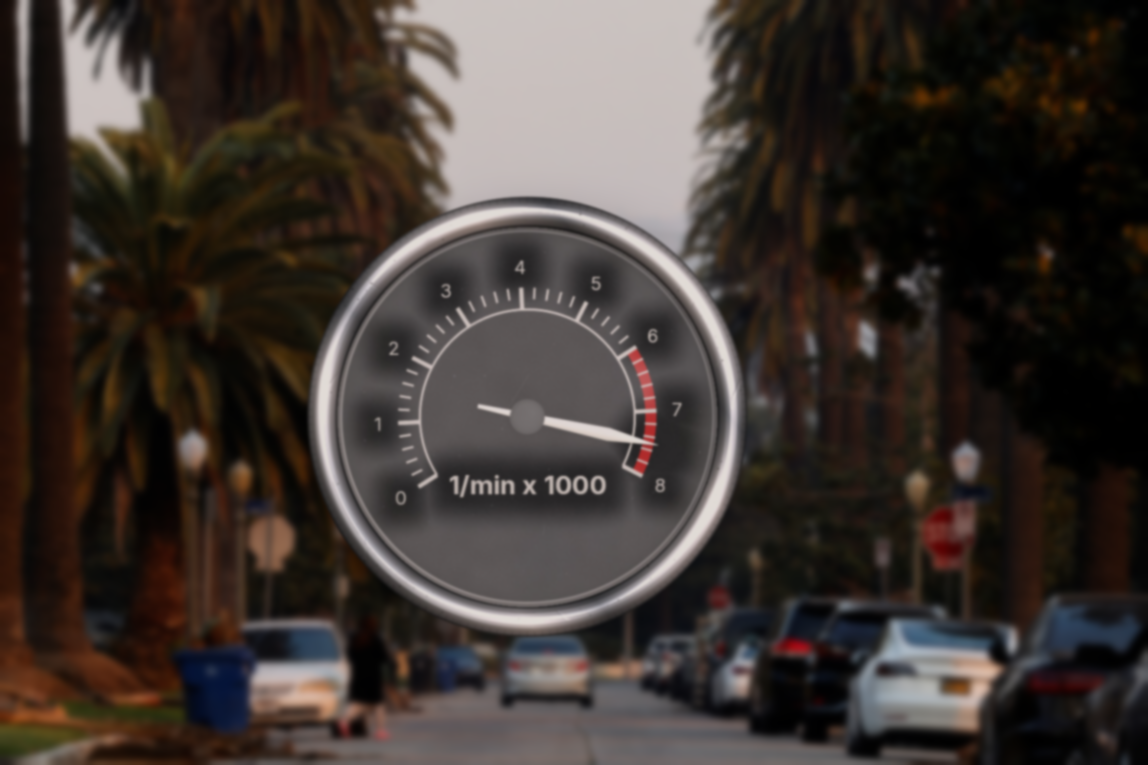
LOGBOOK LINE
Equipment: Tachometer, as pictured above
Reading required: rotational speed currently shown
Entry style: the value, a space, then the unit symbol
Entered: 7500 rpm
